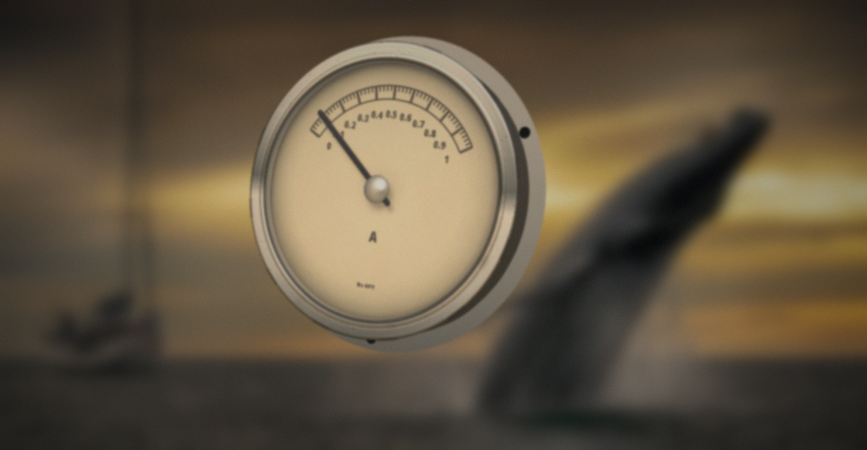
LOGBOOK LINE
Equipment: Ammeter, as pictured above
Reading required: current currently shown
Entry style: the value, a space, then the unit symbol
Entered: 0.1 A
